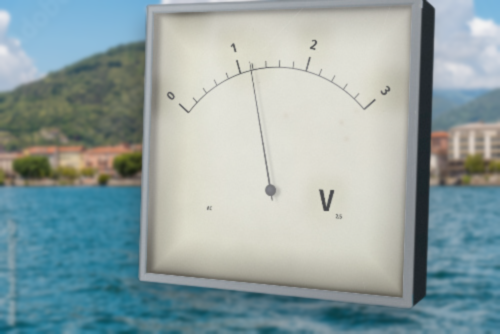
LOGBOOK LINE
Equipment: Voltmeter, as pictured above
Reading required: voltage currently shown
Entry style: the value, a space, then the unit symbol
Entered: 1.2 V
